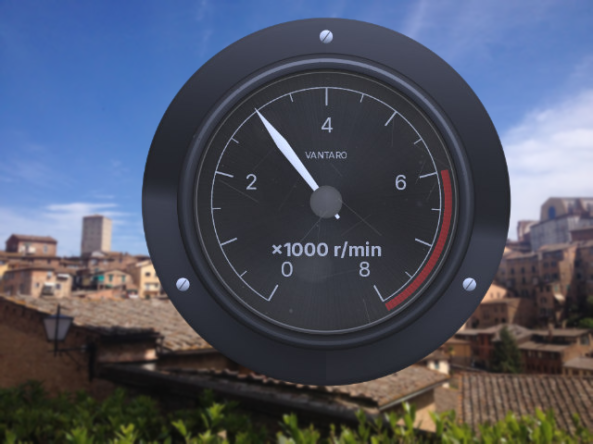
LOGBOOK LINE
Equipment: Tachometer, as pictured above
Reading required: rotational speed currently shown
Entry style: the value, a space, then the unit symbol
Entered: 3000 rpm
